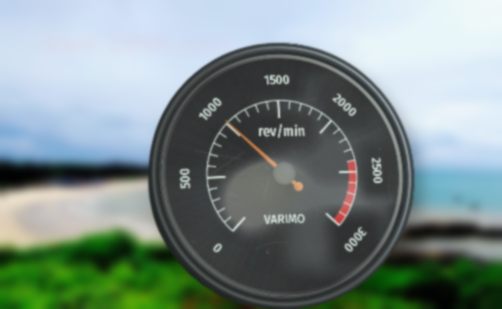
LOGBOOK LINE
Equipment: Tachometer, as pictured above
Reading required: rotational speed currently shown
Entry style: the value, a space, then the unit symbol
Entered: 1000 rpm
